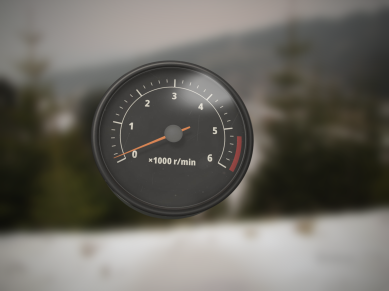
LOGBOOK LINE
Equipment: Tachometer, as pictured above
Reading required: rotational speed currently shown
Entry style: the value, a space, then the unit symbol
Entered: 100 rpm
